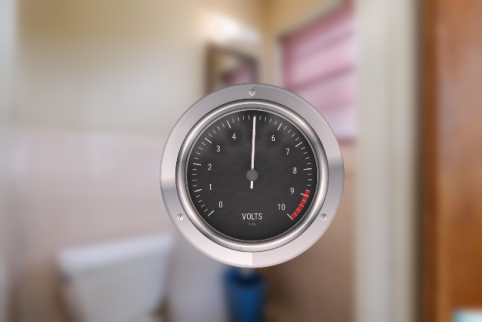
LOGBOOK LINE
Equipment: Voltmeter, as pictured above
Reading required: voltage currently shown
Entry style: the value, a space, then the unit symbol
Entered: 5 V
